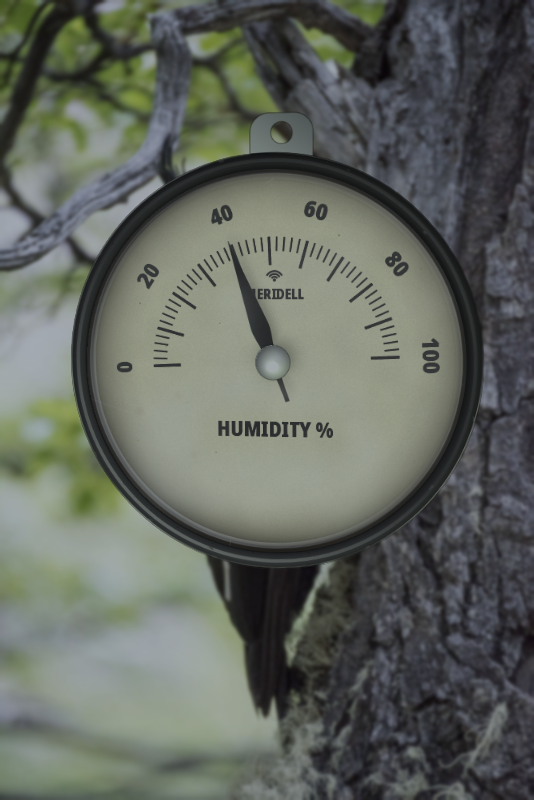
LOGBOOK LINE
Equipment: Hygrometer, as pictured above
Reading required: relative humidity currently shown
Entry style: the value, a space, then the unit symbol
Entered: 40 %
